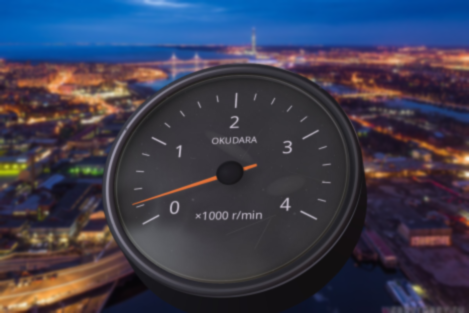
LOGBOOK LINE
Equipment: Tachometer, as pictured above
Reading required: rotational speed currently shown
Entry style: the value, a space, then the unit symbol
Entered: 200 rpm
